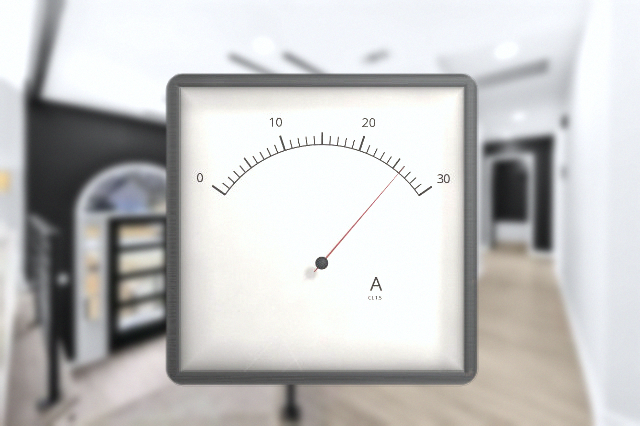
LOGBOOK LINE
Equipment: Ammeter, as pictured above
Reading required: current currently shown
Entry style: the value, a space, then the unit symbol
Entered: 26 A
